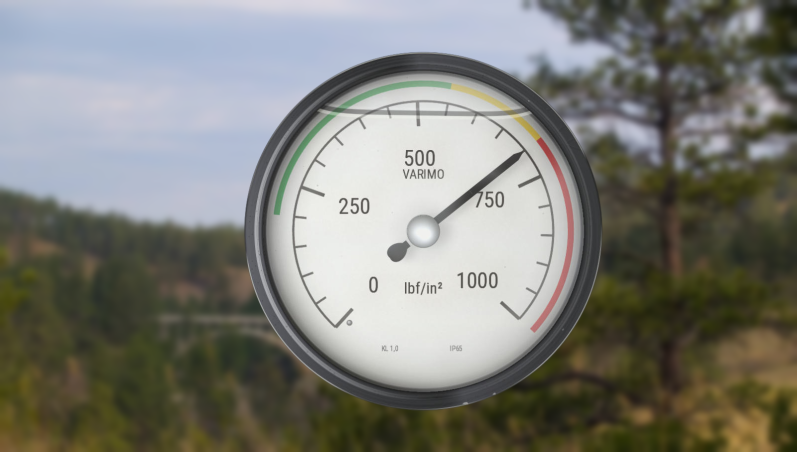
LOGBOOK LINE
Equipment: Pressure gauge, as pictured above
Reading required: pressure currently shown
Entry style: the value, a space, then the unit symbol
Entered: 700 psi
